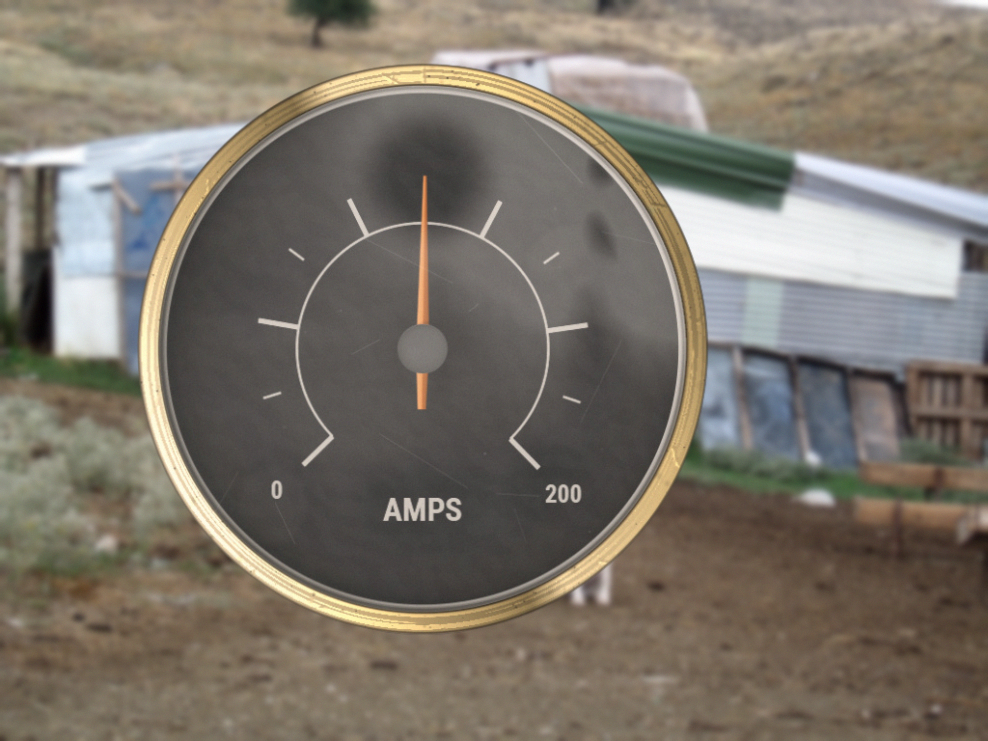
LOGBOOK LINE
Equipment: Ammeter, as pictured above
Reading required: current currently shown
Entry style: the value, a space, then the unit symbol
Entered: 100 A
